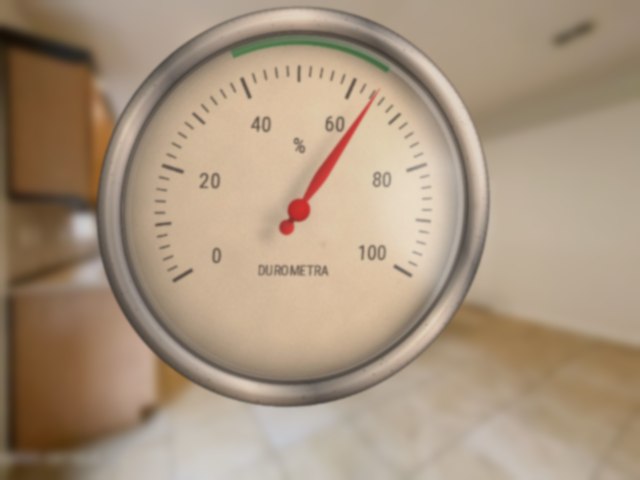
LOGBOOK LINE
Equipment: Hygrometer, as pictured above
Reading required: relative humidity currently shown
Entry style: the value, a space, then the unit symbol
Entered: 64 %
